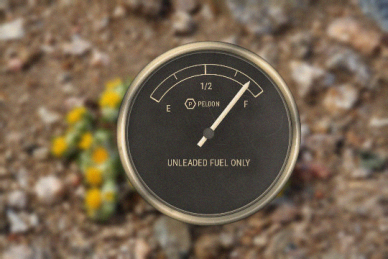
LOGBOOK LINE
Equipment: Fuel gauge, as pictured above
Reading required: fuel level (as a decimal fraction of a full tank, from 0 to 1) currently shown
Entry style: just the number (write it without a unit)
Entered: 0.875
